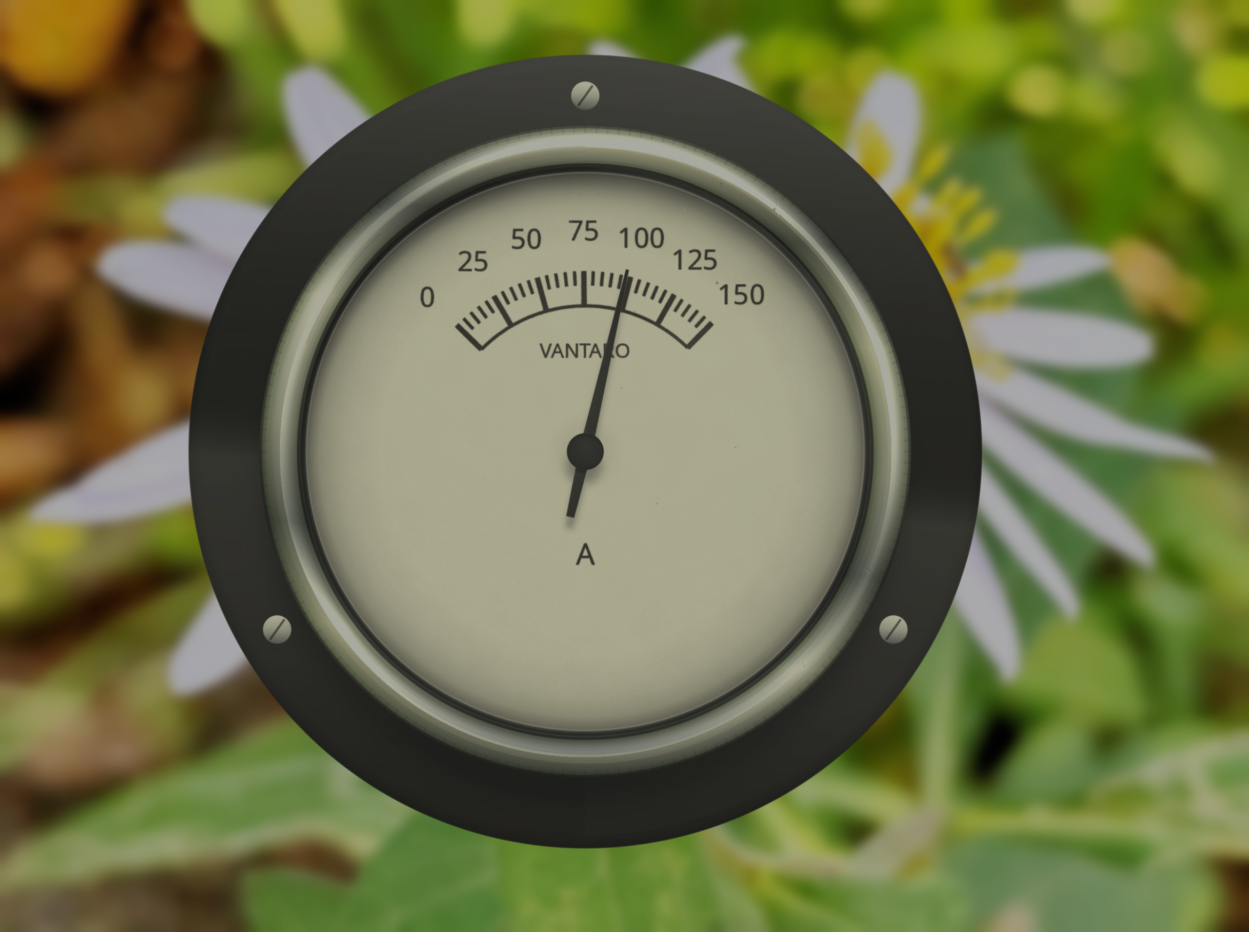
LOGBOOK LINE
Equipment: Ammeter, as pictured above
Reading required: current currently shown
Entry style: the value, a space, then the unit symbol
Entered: 97.5 A
